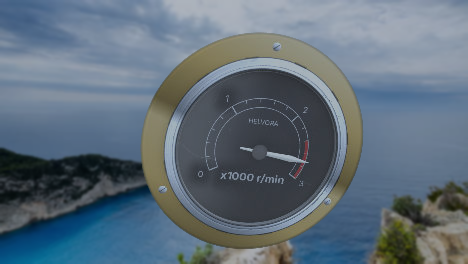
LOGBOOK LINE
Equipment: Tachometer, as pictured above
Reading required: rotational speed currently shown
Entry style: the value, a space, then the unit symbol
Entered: 2700 rpm
